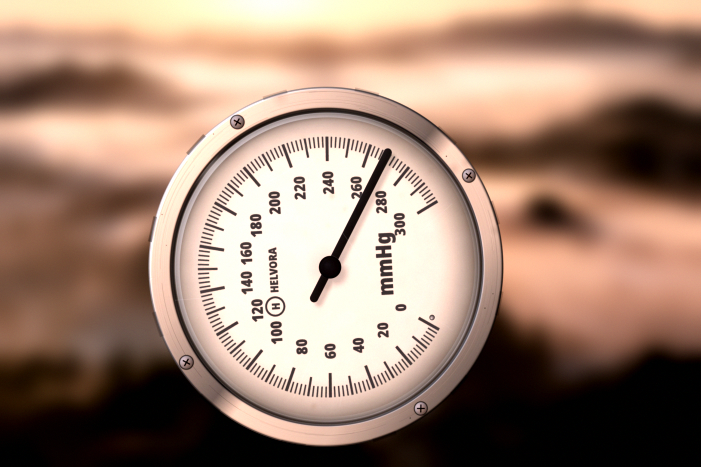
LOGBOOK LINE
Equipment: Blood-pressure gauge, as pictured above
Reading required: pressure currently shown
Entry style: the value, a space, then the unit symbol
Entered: 268 mmHg
